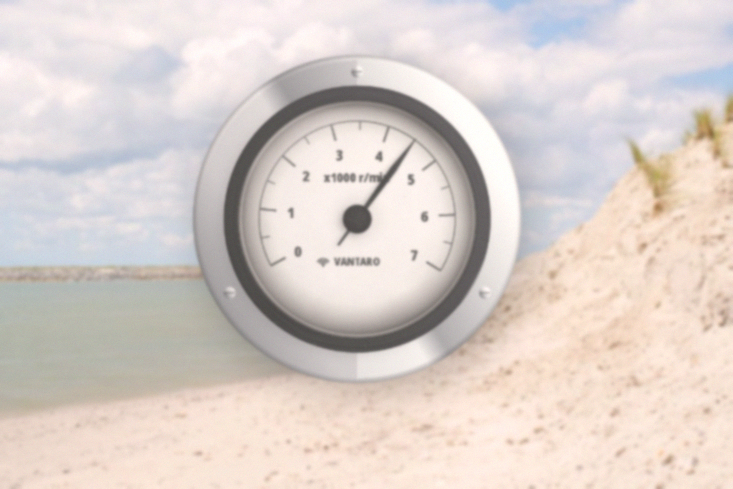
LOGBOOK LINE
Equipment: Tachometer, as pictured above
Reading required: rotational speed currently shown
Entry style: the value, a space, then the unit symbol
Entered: 4500 rpm
